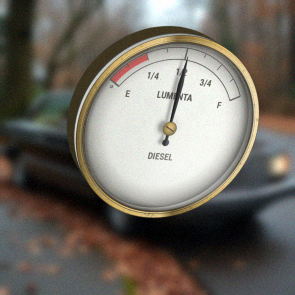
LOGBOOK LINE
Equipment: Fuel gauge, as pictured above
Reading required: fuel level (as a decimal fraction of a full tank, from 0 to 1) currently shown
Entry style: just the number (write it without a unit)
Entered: 0.5
